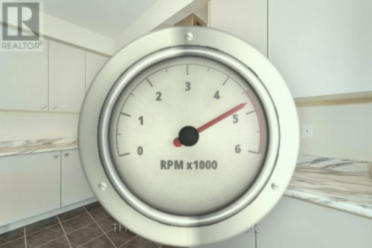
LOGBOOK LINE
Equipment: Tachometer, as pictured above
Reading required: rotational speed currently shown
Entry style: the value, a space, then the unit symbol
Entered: 4750 rpm
